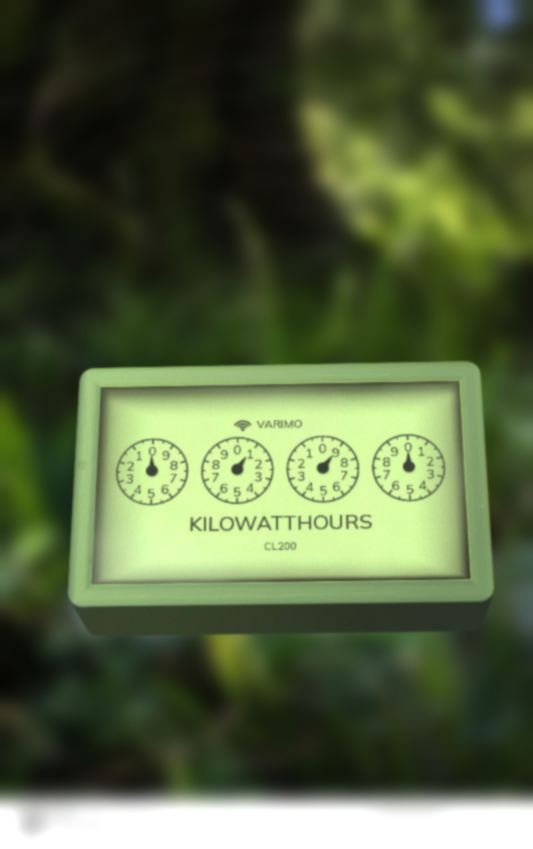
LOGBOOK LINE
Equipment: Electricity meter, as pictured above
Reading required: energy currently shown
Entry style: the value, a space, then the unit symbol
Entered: 90 kWh
